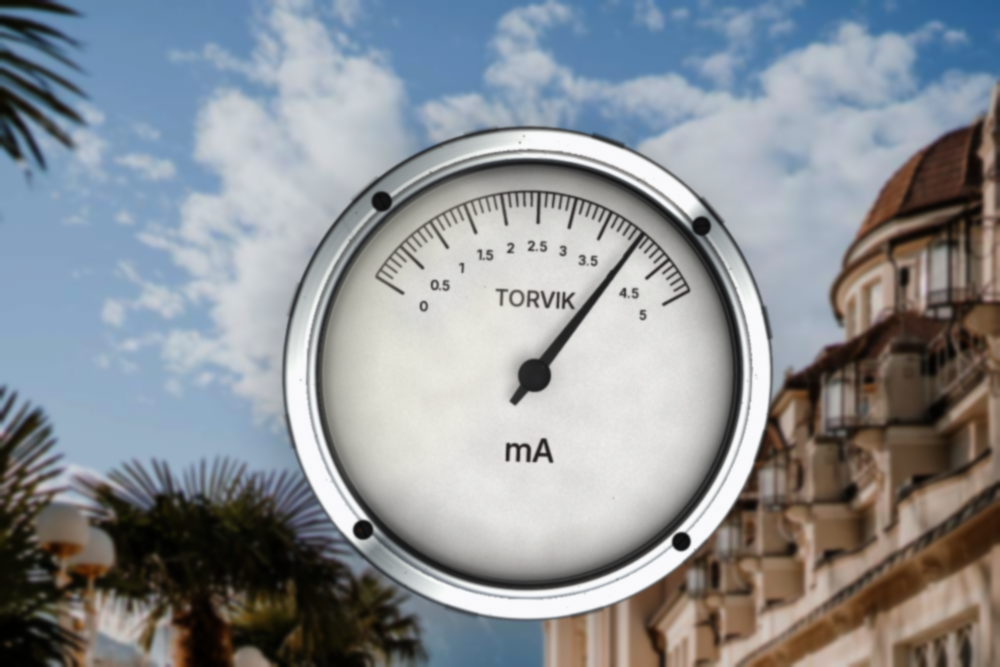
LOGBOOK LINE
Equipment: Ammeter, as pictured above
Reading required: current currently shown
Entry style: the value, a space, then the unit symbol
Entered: 4 mA
